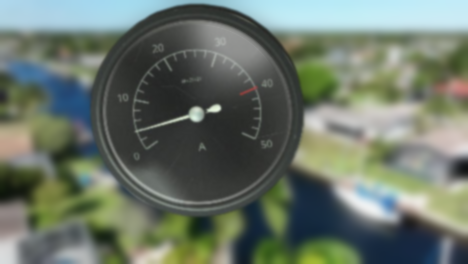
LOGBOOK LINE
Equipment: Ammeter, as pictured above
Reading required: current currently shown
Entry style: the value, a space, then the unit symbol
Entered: 4 A
